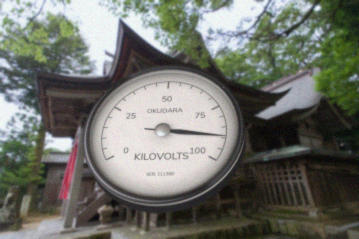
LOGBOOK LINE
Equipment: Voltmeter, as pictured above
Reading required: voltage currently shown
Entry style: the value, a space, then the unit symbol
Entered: 90 kV
